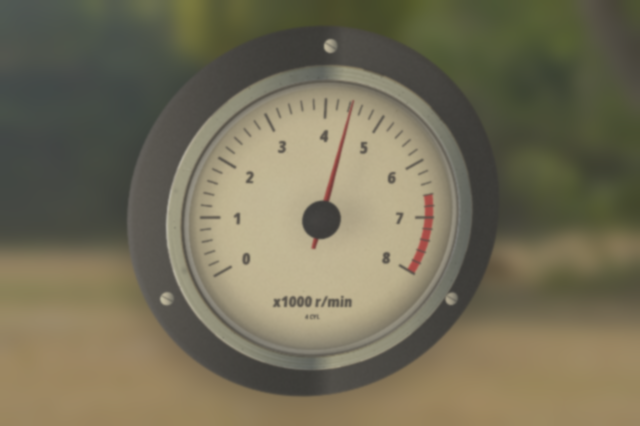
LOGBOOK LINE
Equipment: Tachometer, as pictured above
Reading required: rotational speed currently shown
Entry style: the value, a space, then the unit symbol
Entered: 4400 rpm
